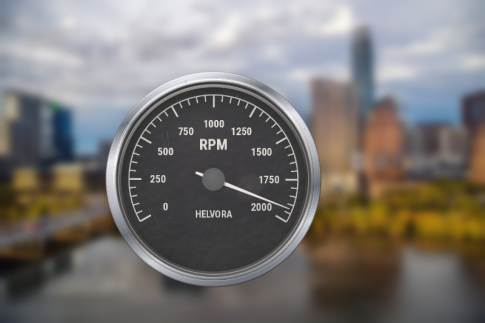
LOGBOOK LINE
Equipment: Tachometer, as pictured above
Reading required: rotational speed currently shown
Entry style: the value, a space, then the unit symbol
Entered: 1925 rpm
